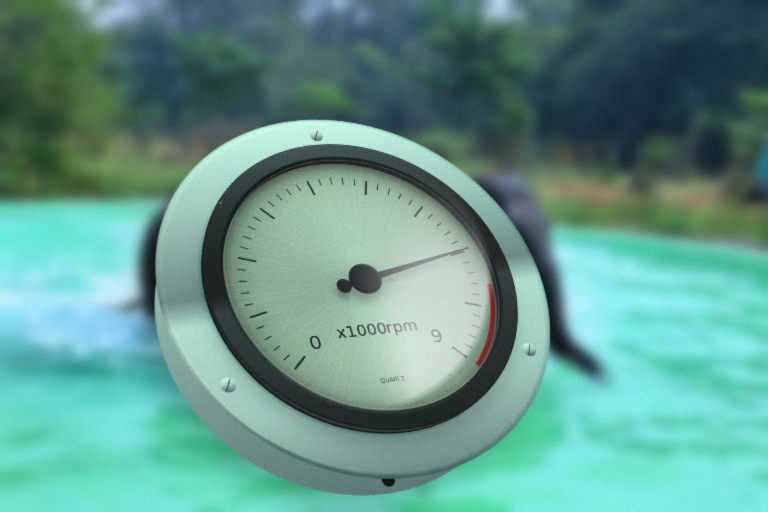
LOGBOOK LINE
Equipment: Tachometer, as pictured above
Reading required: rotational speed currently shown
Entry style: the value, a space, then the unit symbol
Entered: 7000 rpm
